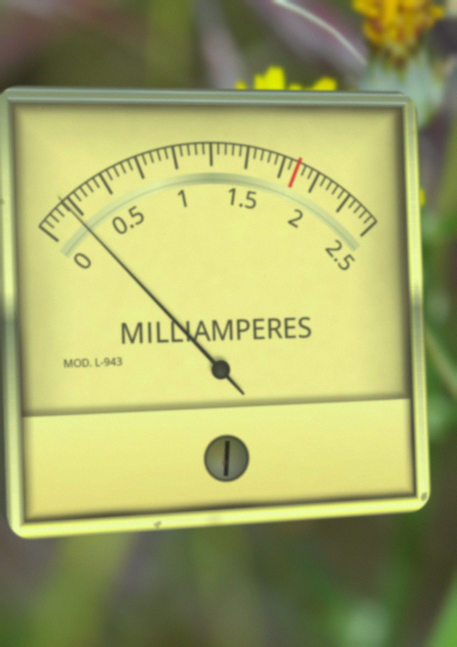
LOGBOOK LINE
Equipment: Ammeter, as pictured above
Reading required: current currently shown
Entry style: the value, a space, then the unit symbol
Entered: 0.2 mA
